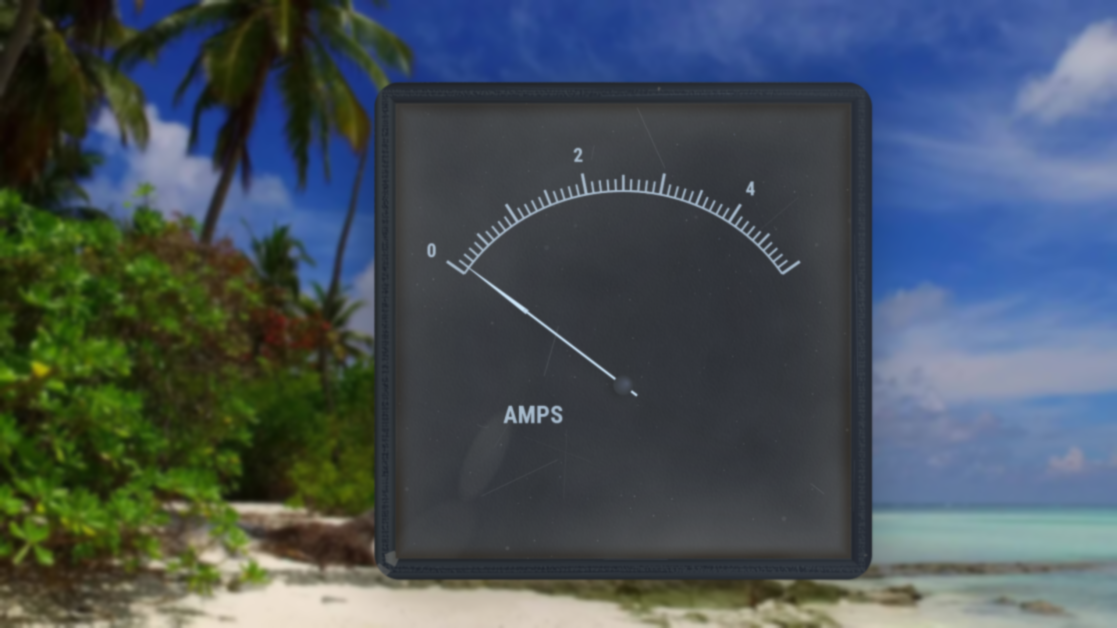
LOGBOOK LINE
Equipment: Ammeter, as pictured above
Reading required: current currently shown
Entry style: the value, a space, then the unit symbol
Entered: 0.1 A
